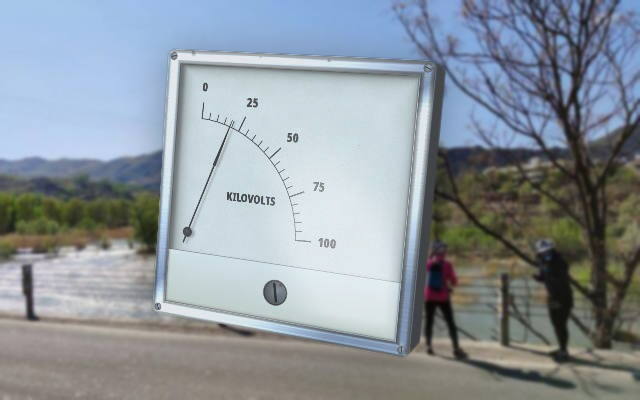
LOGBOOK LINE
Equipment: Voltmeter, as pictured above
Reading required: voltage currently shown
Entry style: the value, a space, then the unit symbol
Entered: 20 kV
